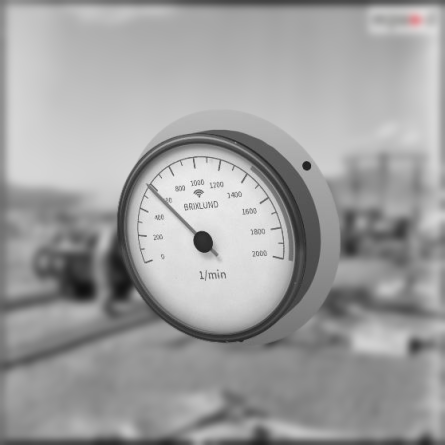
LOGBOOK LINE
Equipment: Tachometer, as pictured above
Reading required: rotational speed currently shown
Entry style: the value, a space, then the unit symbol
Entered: 600 rpm
